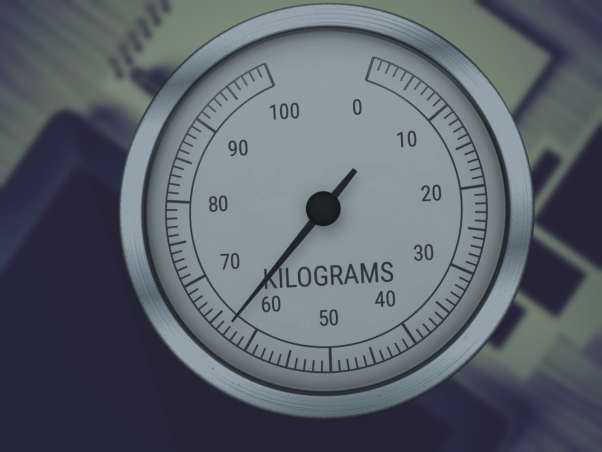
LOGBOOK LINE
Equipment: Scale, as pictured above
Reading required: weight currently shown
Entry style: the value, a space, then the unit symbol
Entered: 63 kg
